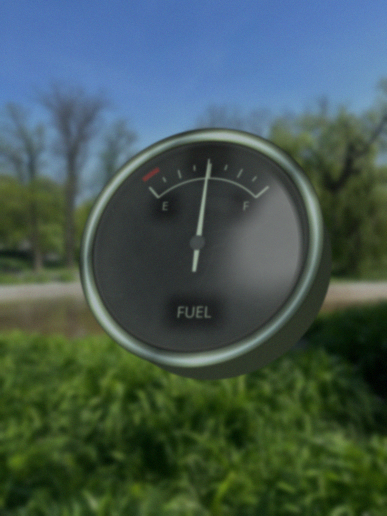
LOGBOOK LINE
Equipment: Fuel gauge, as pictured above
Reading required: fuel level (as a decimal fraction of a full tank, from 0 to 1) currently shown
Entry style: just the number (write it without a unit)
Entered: 0.5
